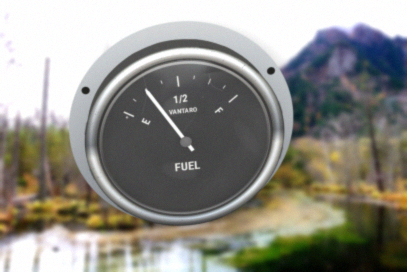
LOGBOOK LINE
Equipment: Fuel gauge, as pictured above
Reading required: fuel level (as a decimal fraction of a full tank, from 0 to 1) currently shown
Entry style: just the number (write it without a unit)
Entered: 0.25
